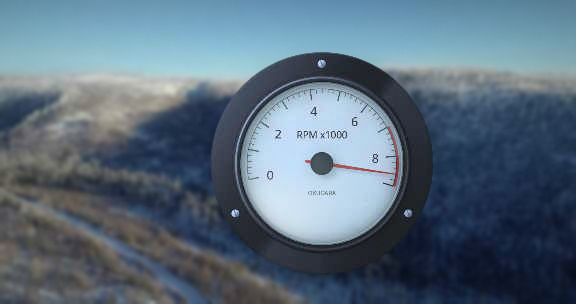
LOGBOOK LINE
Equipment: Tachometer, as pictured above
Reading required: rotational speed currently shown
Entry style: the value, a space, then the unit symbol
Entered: 8600 rpm
